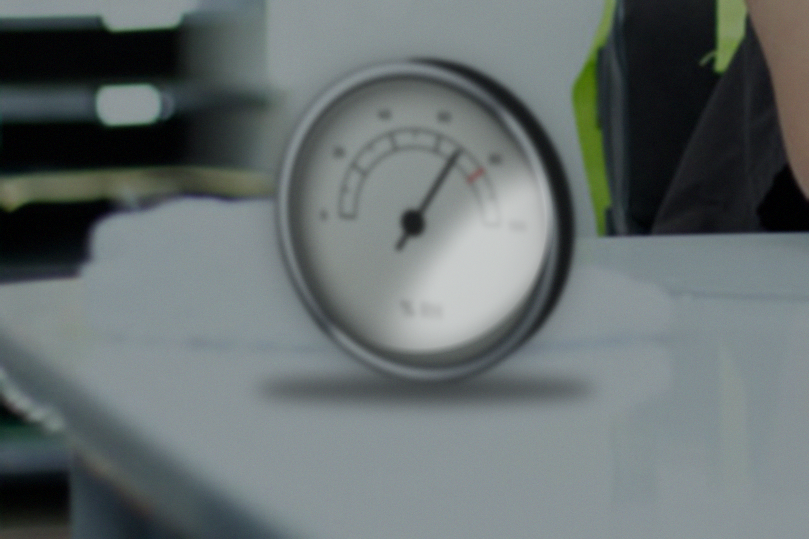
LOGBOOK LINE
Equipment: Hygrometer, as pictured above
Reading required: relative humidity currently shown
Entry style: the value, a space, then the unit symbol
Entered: 70 %
